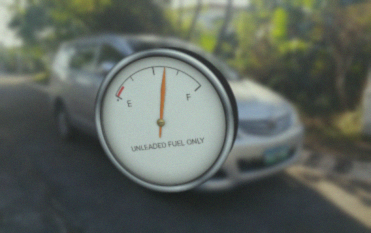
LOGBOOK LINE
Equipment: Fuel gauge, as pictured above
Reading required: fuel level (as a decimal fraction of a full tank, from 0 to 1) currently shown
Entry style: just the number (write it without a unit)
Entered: 0.625
